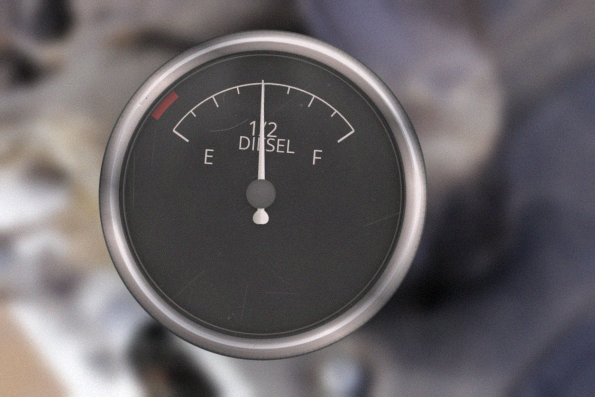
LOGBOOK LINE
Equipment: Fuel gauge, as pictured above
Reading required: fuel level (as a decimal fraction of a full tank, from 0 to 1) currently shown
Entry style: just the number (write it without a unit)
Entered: 0.5
